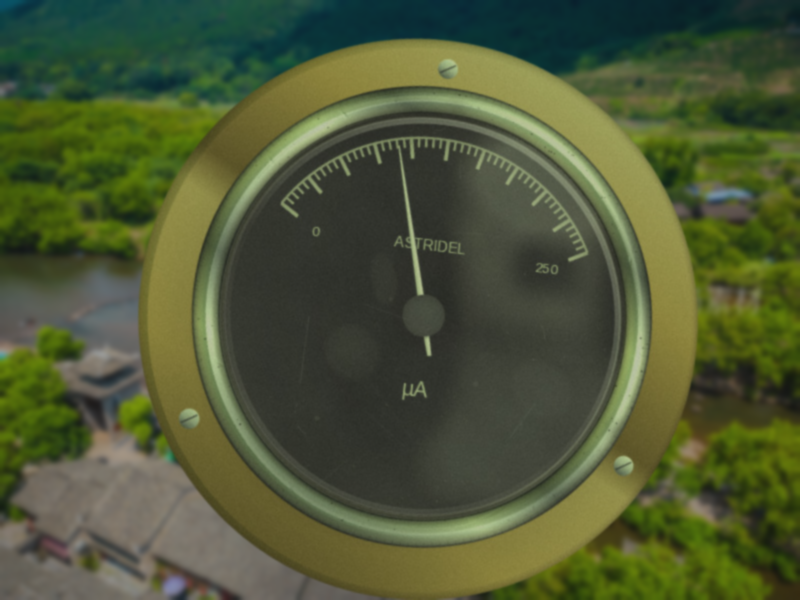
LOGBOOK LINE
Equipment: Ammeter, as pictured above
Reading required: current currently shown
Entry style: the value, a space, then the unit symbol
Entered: 90 µA
